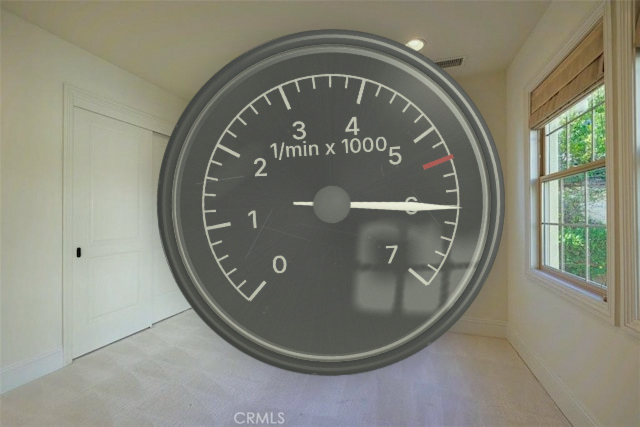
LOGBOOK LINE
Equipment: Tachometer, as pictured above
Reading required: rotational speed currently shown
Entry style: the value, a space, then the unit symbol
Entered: 6000 rpm
